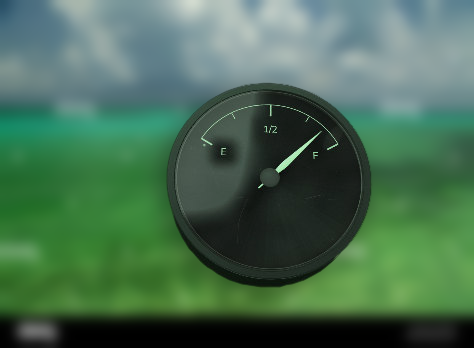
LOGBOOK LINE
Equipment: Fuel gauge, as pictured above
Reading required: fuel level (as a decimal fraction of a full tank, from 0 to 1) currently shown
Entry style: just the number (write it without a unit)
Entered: 0.875
